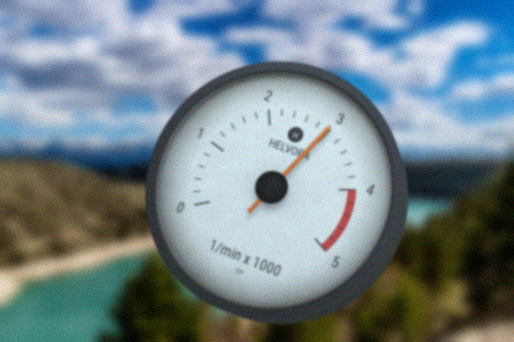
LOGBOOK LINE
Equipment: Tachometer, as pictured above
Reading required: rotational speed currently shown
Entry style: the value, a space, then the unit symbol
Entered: 3000 rpm
